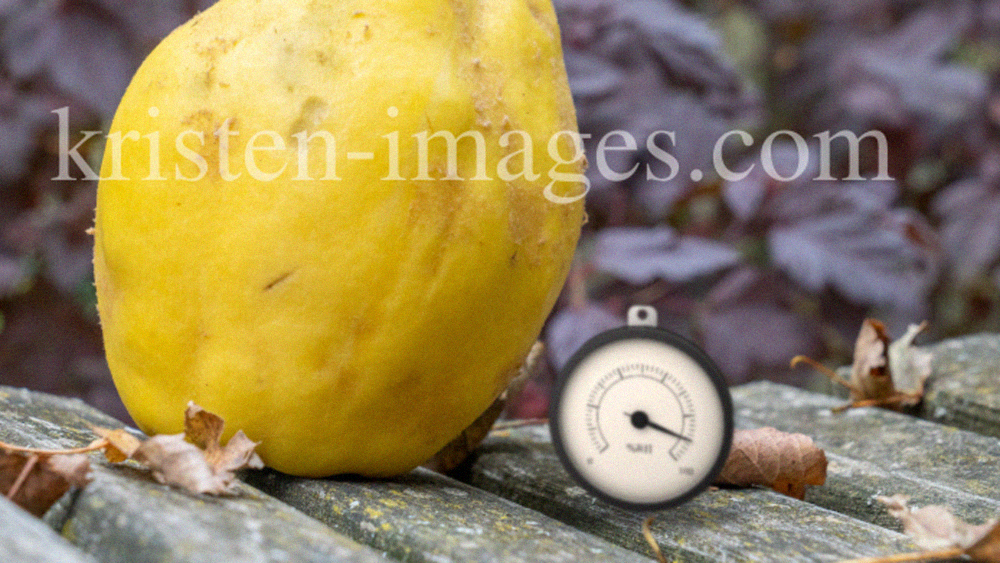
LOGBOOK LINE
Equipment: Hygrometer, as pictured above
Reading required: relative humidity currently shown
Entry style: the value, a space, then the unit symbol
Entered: 90 %
